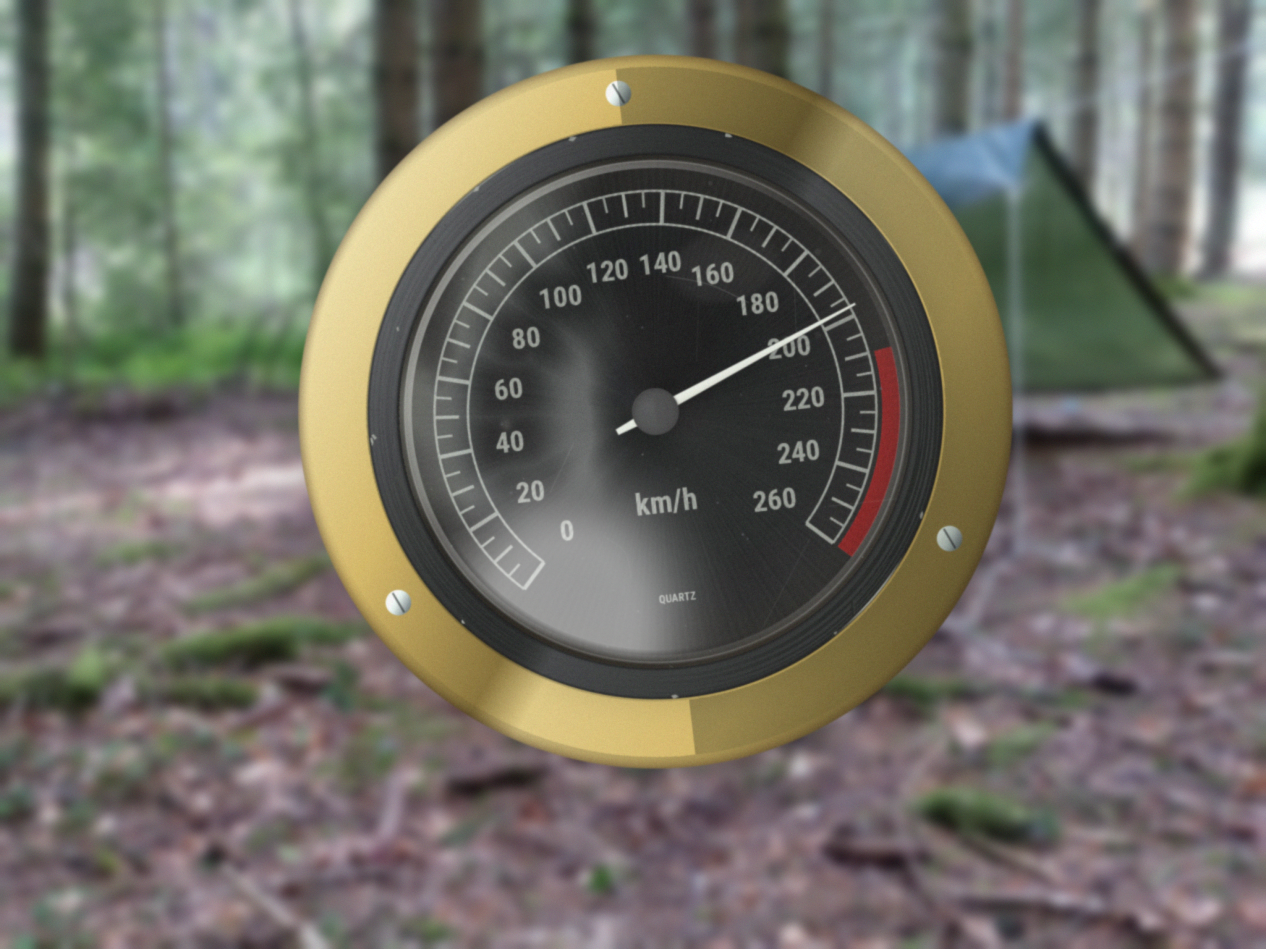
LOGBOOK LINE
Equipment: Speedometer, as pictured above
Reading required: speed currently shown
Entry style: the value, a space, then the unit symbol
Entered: 197.5 km/h
